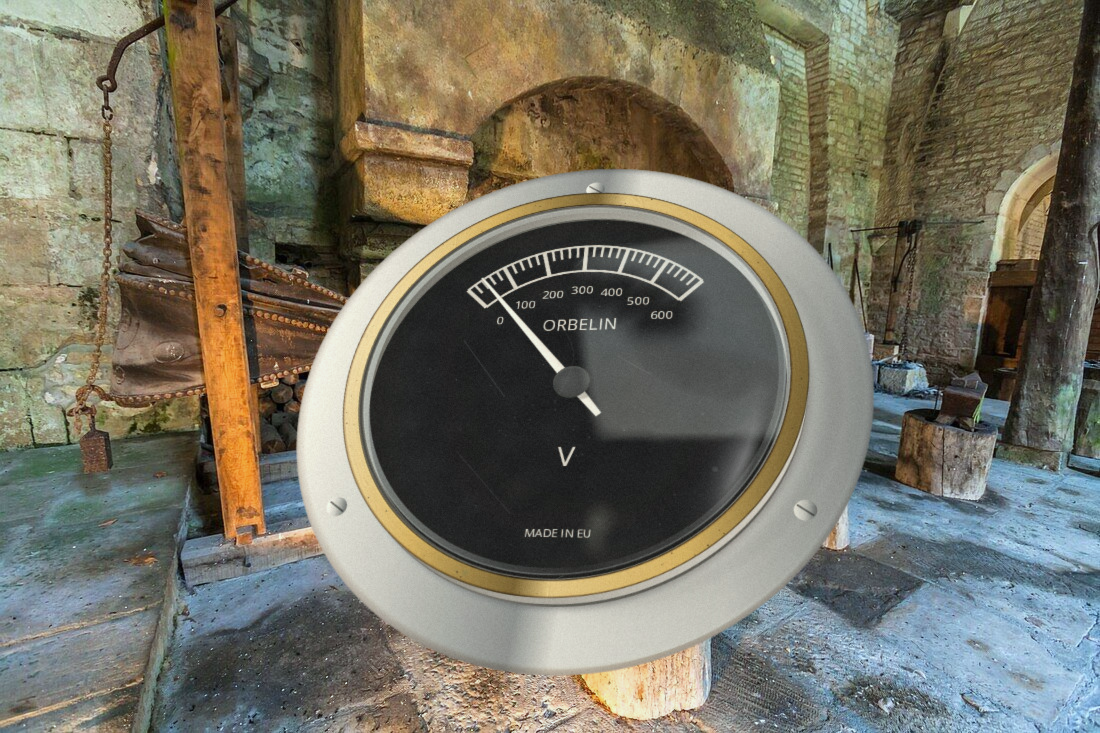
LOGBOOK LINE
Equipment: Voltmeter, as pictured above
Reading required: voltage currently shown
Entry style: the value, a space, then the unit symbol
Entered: 40 V
